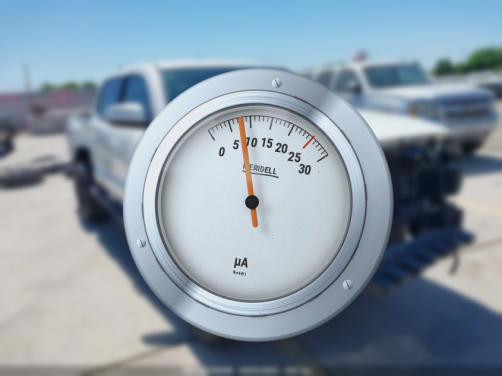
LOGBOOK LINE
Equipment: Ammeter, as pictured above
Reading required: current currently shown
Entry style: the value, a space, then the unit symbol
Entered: 8 µA
